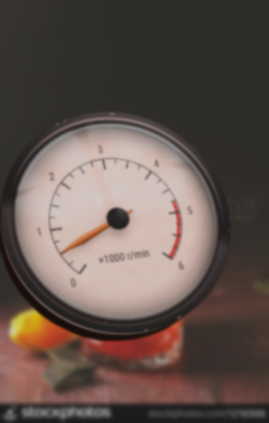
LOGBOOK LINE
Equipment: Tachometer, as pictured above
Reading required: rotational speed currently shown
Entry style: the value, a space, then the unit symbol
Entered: 500 rpm
